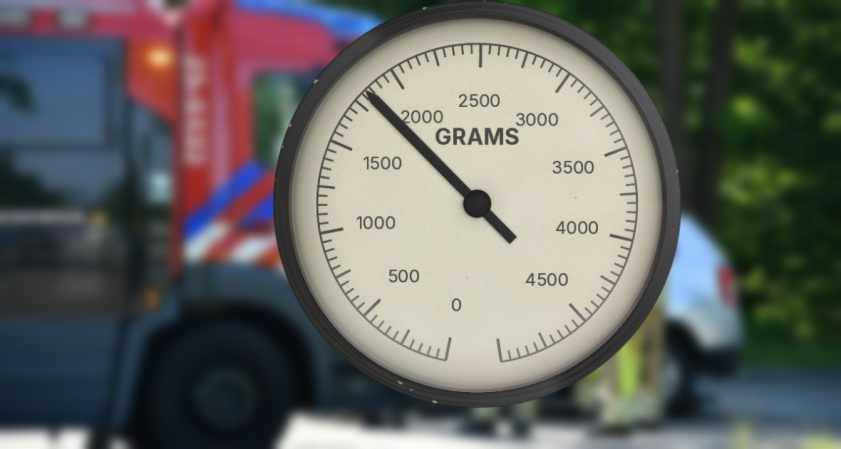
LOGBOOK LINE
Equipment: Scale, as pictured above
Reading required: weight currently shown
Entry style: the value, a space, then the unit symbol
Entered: 1825 g
